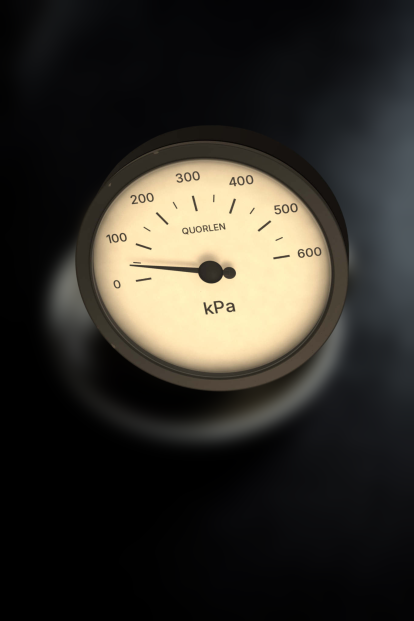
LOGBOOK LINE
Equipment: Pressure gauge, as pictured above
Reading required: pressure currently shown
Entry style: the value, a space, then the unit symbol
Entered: 50 kPa
